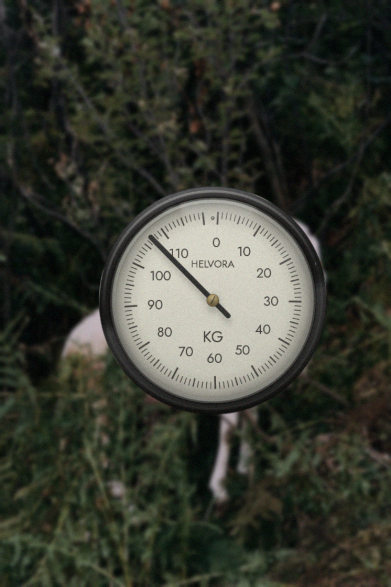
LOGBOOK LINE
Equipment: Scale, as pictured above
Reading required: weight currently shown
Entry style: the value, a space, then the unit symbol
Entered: 107 kg
